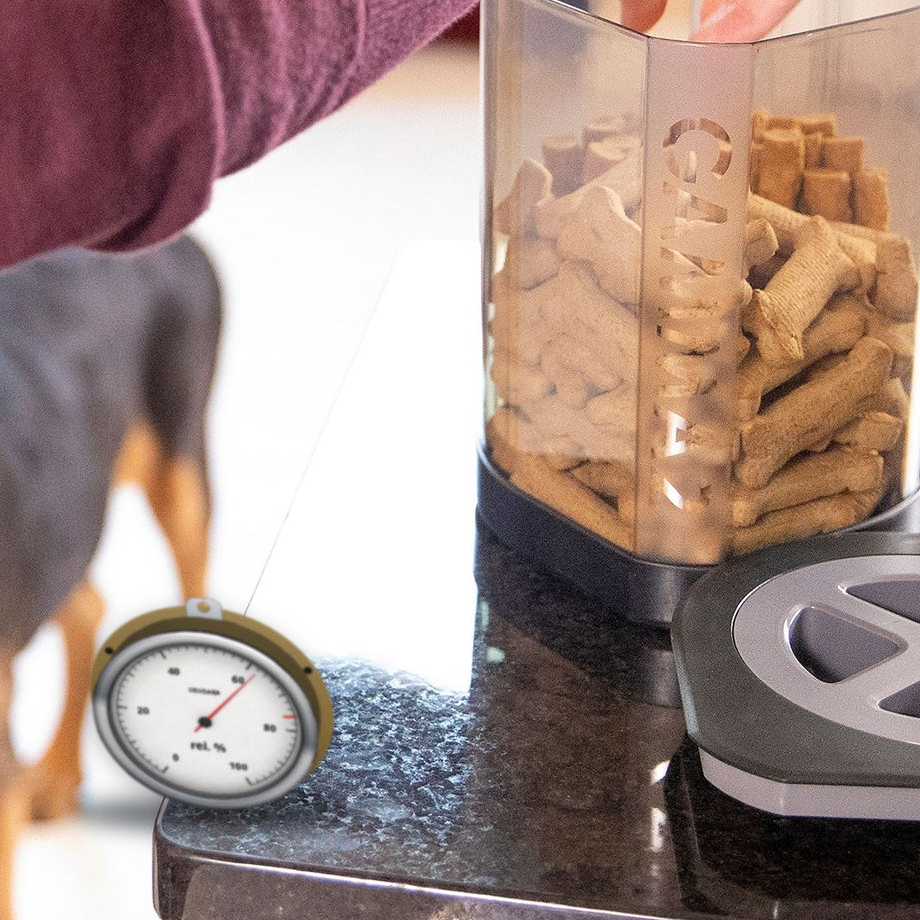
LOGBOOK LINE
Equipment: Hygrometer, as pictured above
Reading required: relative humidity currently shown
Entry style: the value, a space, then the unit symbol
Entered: 62 %
